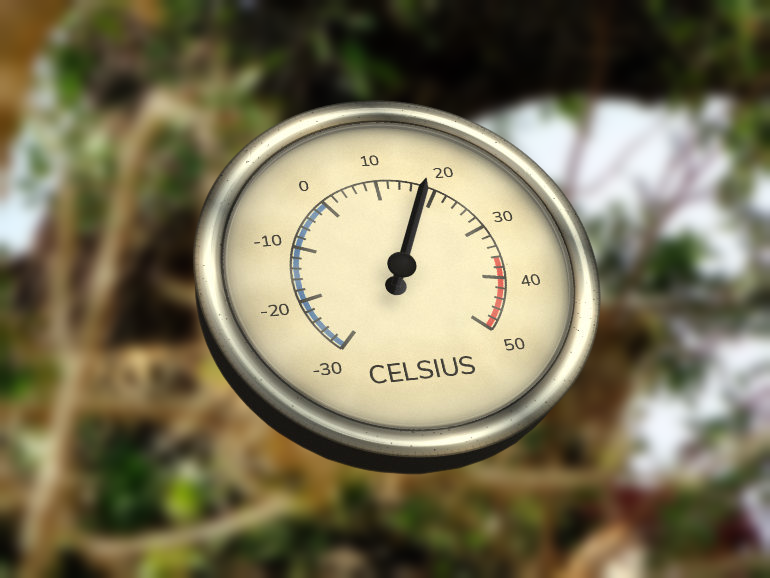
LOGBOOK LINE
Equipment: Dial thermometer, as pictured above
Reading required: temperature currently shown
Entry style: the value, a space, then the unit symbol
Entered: 18 °C
